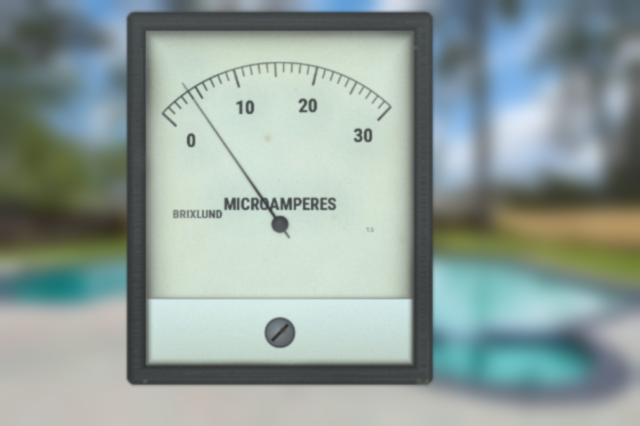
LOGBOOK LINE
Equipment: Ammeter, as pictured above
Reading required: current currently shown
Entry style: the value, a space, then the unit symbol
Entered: 4 µA
